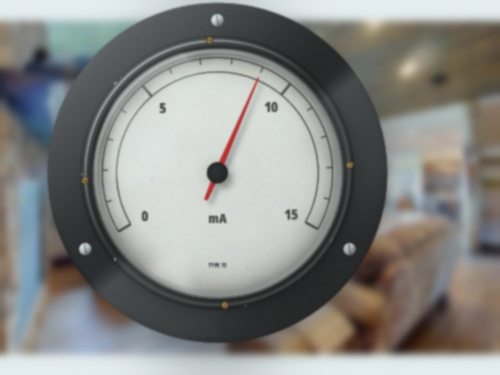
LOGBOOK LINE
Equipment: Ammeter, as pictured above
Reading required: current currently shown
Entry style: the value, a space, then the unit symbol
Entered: 9 mA
